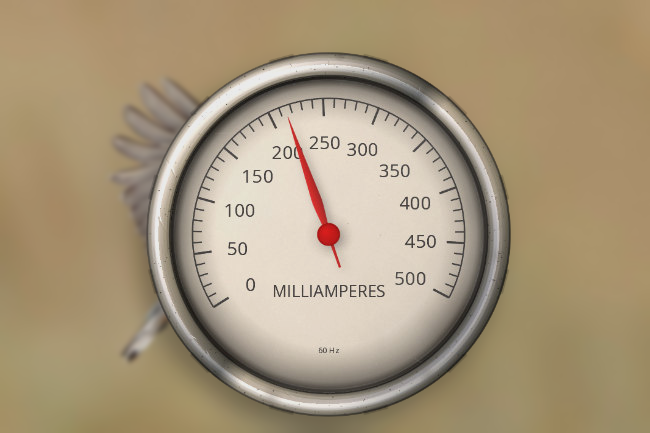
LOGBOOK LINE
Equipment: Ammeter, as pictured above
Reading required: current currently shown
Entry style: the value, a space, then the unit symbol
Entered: 215 mA
